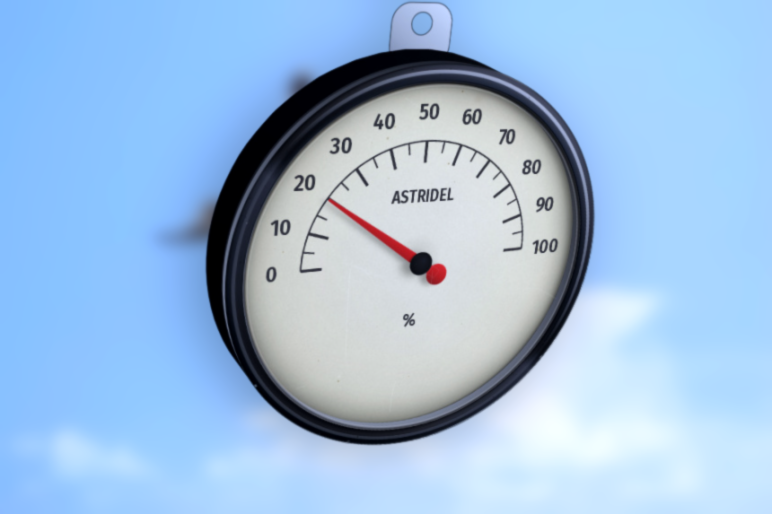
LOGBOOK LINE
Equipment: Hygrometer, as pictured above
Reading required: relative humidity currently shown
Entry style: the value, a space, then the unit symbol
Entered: 20 %
